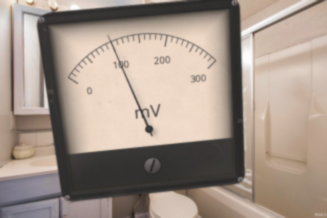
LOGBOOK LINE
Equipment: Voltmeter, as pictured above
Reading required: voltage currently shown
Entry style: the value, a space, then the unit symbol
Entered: 100 mV
